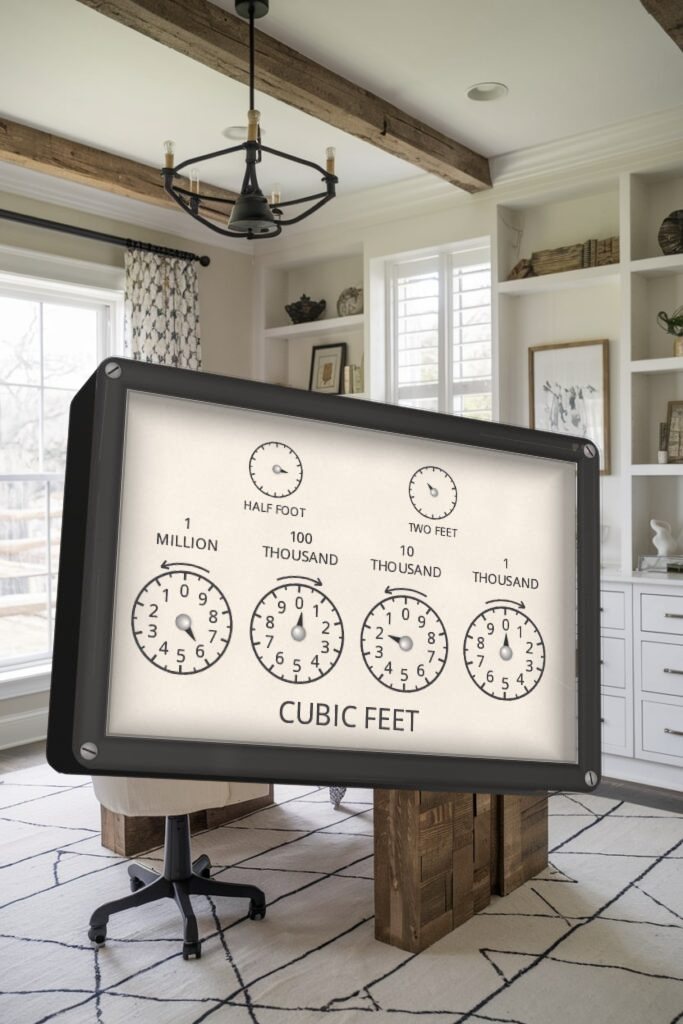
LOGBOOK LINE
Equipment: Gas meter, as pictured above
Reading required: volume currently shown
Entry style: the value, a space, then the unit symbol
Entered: 602000 ft³
